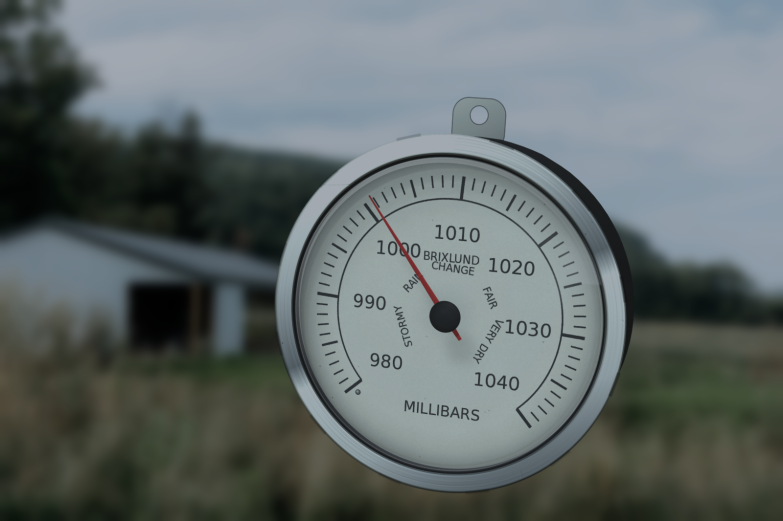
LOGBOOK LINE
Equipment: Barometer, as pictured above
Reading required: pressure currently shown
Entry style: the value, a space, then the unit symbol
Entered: 1001 mbar
